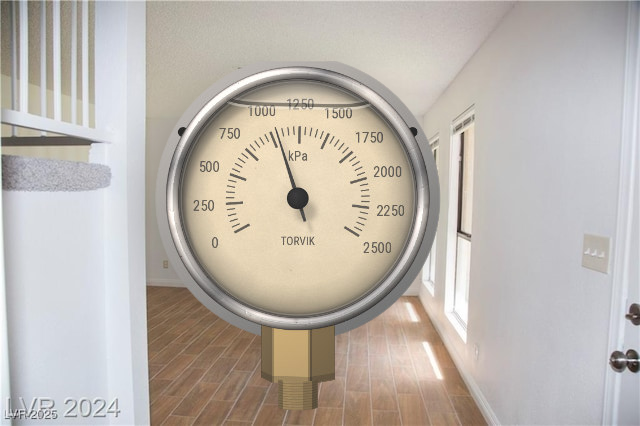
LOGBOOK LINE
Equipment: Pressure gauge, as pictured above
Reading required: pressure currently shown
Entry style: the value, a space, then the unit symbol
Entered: 1050 kPa
